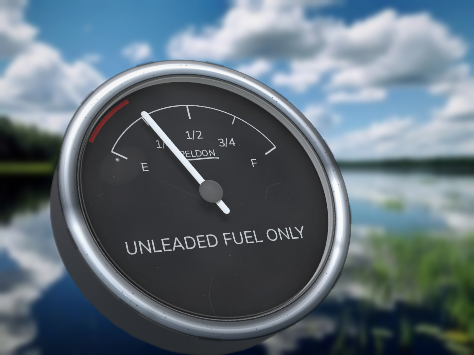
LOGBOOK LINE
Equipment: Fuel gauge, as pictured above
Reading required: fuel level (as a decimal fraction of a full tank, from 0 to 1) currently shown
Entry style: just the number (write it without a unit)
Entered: 0.25
